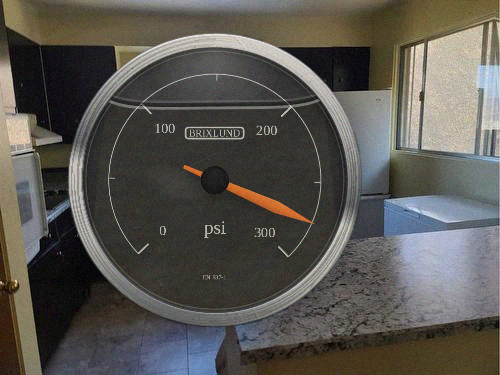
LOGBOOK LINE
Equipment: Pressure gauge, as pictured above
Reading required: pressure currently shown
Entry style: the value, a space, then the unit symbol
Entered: 275 psi
